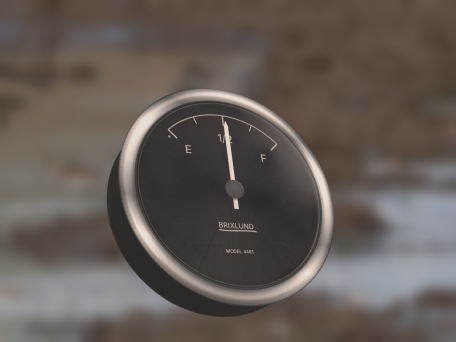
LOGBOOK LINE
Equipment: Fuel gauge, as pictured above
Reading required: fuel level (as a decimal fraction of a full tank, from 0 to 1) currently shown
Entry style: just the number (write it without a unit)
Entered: 0.5
